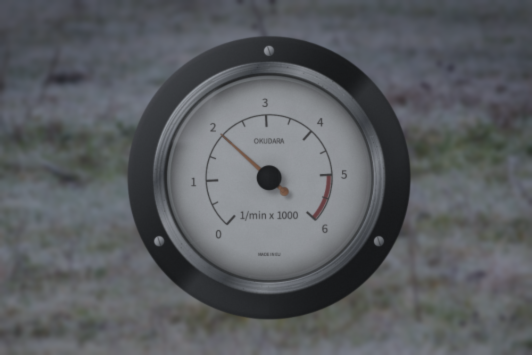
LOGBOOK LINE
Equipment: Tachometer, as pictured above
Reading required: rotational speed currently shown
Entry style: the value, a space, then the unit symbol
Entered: 2000 rpm
